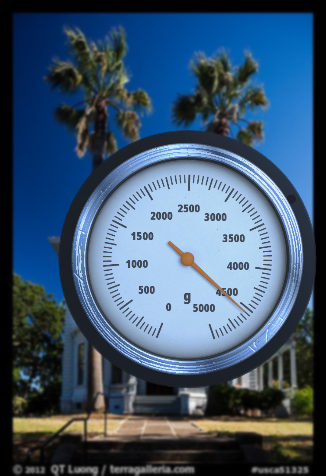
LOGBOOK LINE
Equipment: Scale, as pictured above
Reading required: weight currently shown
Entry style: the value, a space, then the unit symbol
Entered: 4550 g
